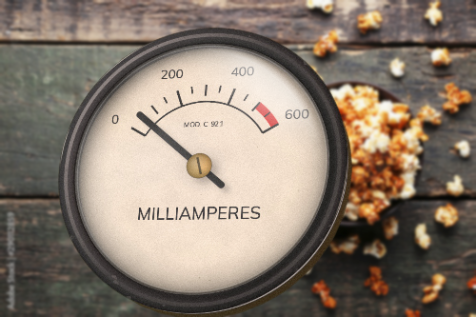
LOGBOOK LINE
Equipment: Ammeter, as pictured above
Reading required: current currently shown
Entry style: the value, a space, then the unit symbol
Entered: 50 mA
